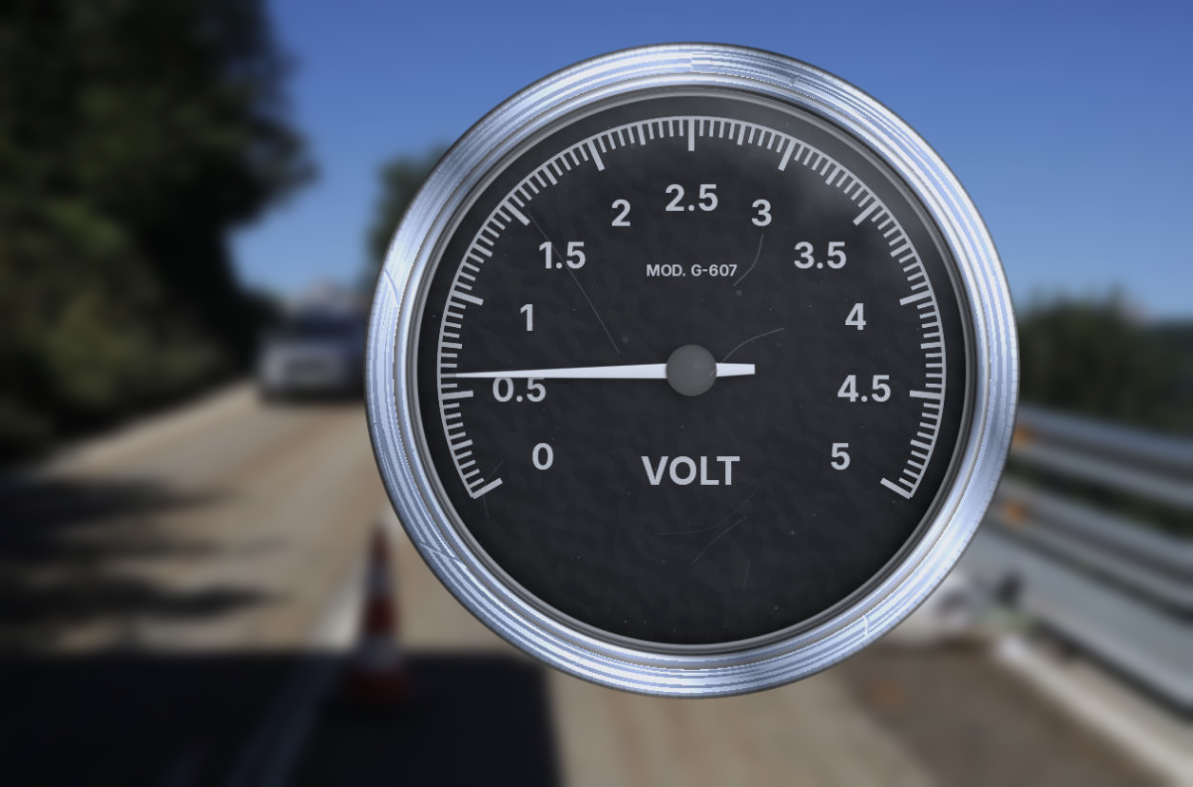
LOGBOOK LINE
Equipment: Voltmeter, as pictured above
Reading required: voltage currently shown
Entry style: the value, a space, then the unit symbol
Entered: 0.6 V
